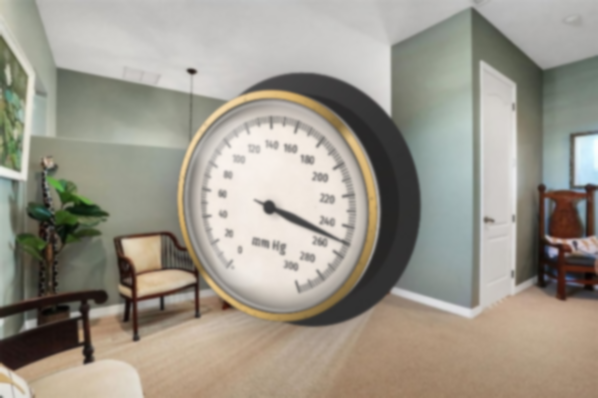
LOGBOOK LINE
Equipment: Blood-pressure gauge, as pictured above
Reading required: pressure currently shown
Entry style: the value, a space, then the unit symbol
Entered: 250 mmHg
